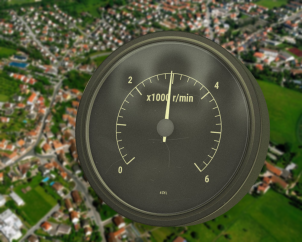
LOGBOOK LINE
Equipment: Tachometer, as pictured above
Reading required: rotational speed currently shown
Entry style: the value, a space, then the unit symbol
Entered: 3000 rpm
